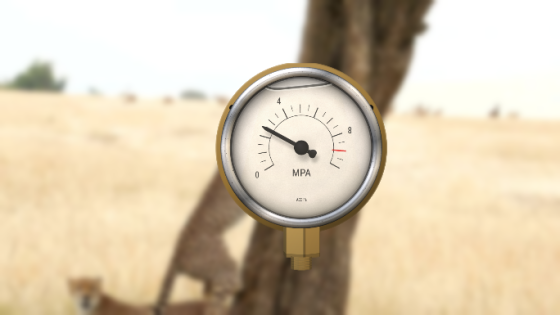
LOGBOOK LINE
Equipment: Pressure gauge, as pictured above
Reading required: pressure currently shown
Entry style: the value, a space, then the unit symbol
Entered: 2.5 MPa
